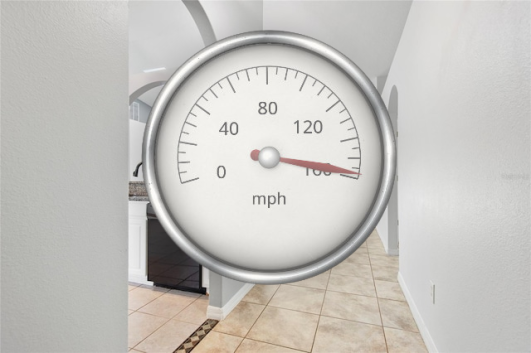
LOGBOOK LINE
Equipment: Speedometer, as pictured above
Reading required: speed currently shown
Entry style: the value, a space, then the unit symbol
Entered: 157.5 mph
